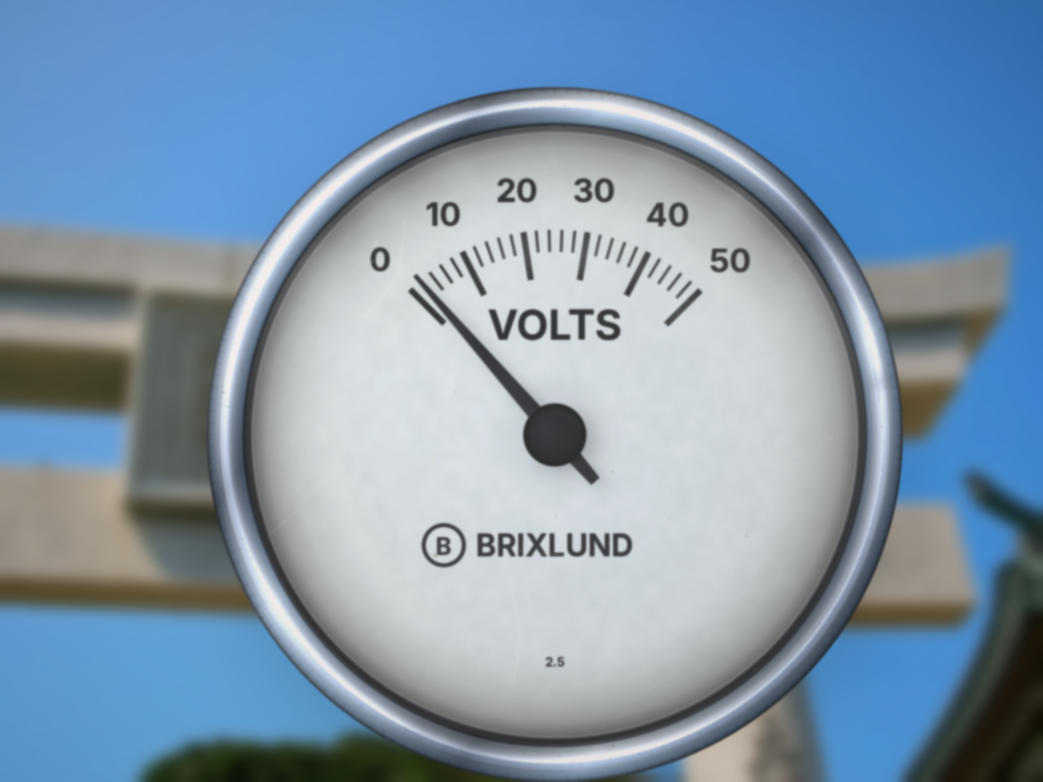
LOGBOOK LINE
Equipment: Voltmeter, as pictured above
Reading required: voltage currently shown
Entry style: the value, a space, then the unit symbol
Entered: 2 V
